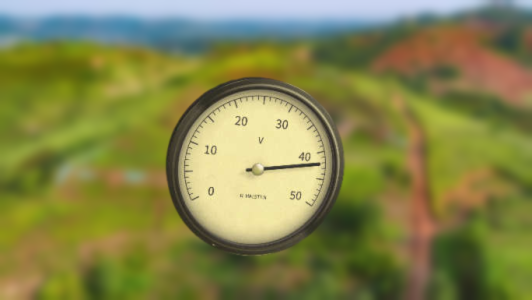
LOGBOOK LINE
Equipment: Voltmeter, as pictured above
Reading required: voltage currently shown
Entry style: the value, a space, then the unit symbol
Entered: 42 V
